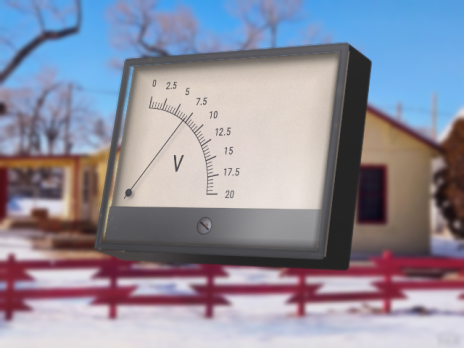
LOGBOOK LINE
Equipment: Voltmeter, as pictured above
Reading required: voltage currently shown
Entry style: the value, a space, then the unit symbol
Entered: 7.5 V
